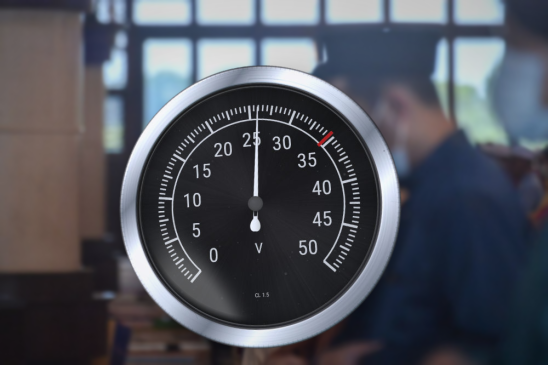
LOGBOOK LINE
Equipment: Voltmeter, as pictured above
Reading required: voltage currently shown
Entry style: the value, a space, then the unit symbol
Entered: 26 V
